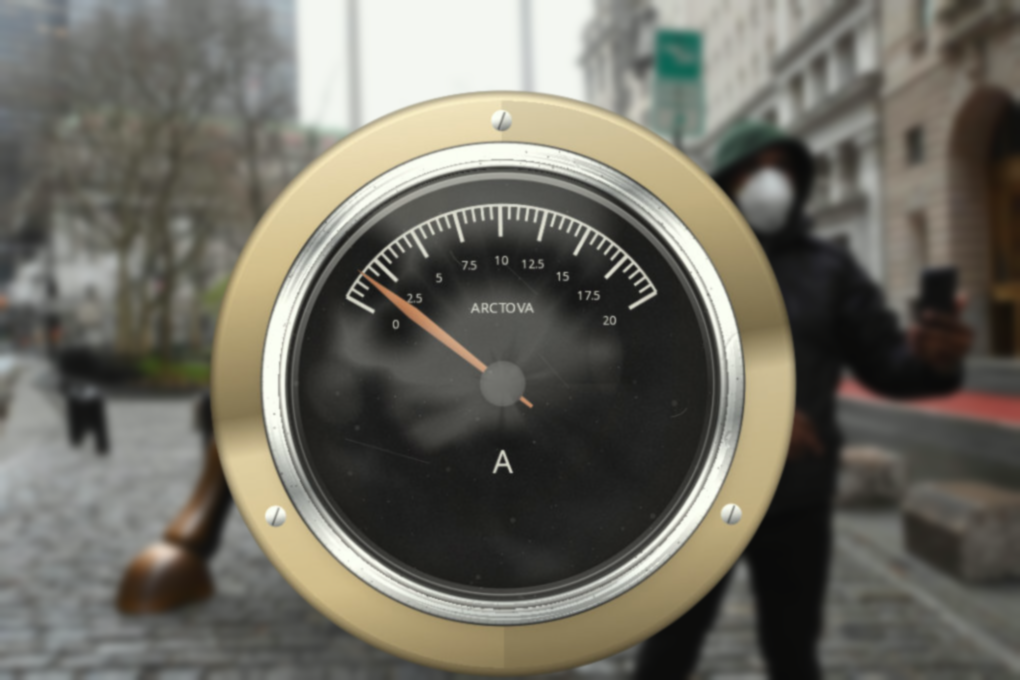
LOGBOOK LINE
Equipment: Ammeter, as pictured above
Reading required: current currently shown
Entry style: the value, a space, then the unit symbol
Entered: 1.5 A
